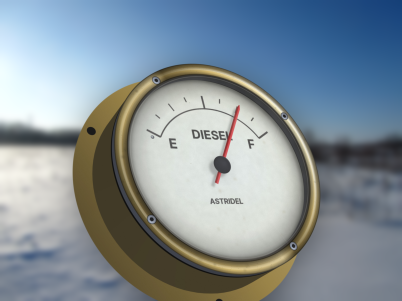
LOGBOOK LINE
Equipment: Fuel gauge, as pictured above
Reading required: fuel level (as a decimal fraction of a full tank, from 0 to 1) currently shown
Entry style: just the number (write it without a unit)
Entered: 0.75
